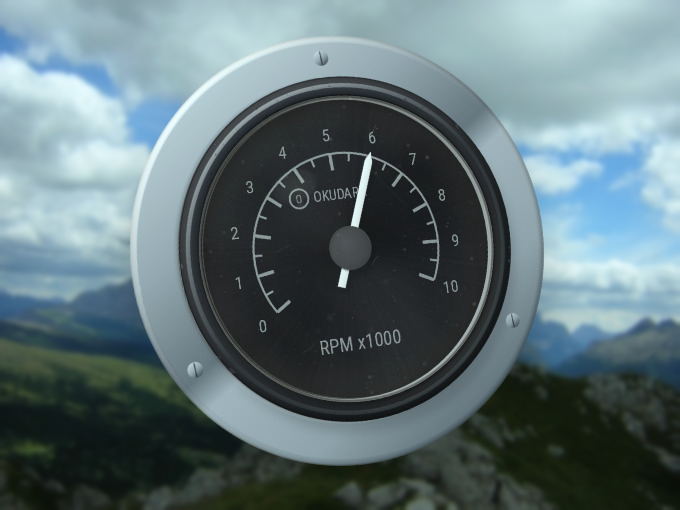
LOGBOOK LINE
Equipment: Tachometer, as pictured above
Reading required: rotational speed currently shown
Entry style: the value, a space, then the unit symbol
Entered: 6000 rpm
